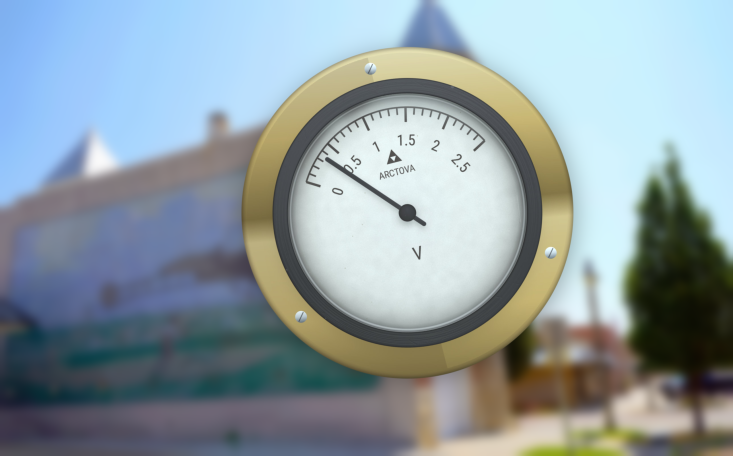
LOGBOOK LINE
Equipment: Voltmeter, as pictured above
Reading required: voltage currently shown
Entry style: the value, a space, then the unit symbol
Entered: 0.35 V
